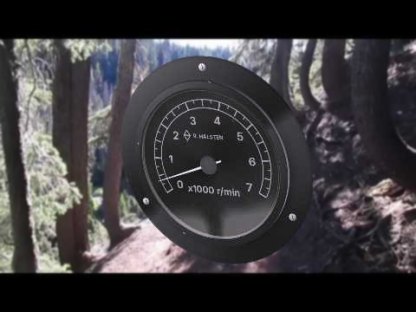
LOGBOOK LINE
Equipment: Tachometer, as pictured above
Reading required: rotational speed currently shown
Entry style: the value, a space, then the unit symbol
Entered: 375 rpm
